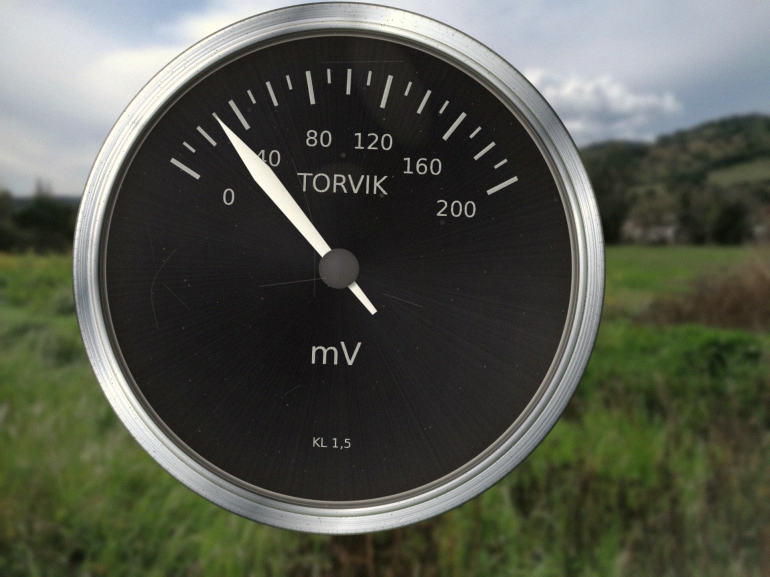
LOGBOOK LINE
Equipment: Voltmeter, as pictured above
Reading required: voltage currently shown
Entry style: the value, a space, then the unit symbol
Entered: 30 mV
